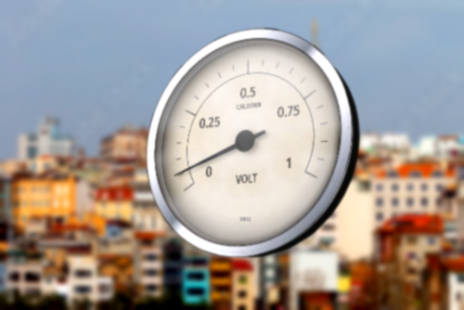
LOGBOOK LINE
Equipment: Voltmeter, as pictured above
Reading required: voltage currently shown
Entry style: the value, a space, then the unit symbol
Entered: 0.05 V
